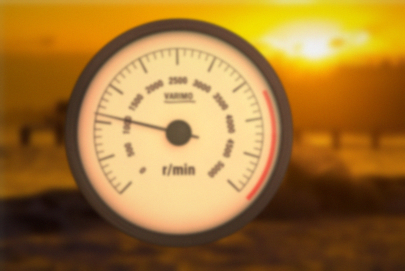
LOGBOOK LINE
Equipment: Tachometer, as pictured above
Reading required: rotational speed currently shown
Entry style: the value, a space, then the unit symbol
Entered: 1100 rpm
